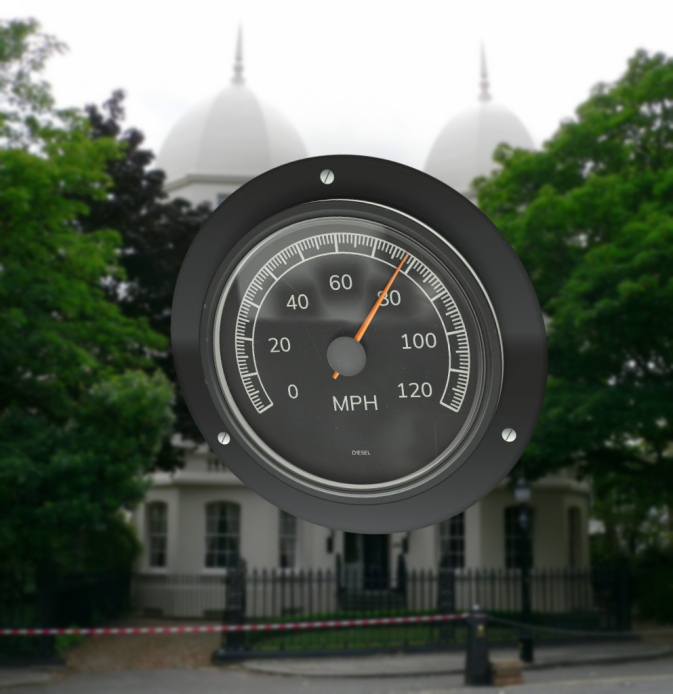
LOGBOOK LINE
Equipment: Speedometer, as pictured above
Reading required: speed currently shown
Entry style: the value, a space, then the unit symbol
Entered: 78 mph
